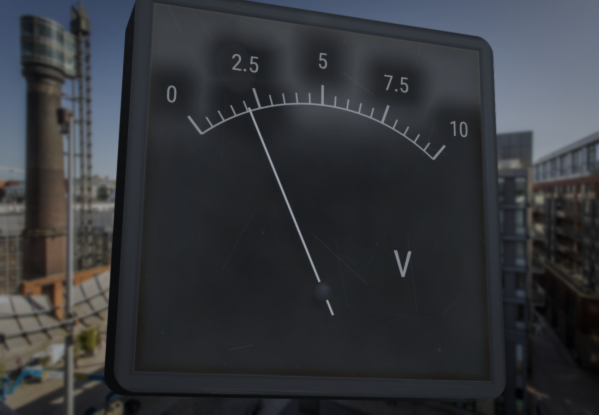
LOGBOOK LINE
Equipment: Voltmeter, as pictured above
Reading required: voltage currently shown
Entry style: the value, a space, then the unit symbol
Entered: 2 V
